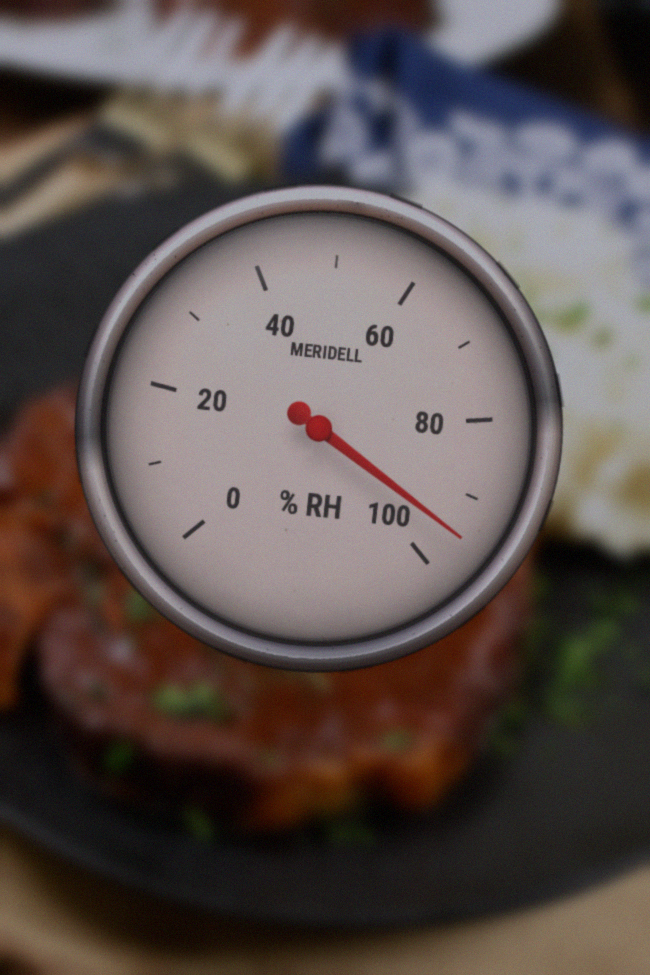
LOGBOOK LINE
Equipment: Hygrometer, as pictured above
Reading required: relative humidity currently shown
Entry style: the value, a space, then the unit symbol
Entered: 95 %
